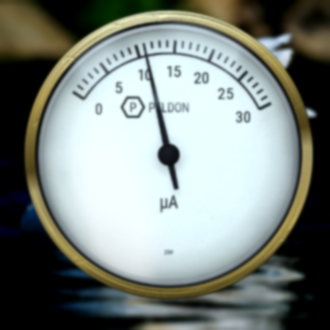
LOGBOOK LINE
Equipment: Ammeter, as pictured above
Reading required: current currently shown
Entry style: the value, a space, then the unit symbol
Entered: 11 µA
